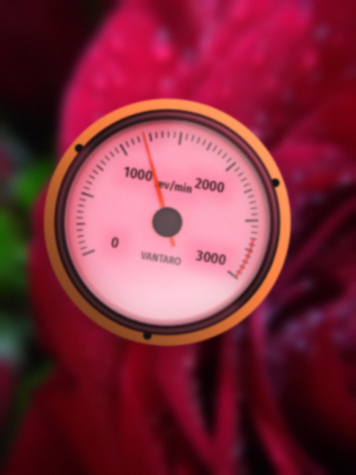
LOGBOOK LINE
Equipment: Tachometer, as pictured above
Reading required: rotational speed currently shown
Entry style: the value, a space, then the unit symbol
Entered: 1200 rpm
